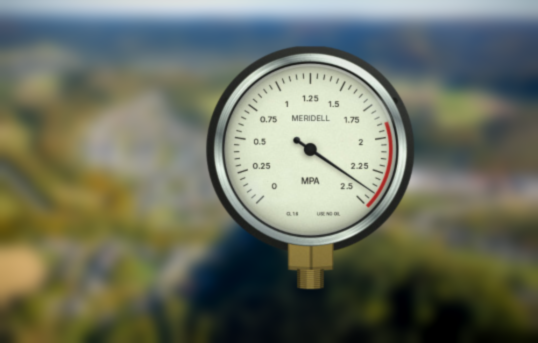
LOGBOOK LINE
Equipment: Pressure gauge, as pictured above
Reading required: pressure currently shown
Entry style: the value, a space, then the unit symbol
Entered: 2.4 MPa
